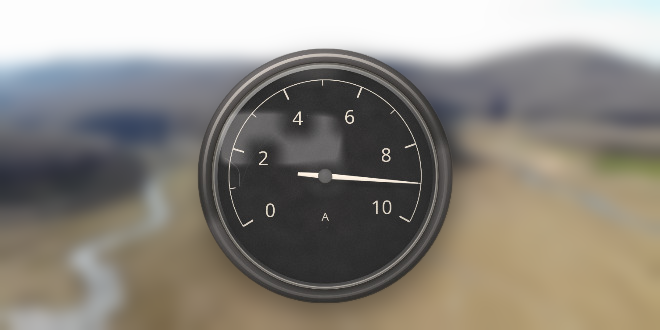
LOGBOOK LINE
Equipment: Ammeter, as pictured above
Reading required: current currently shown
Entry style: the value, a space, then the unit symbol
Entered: 9 A
